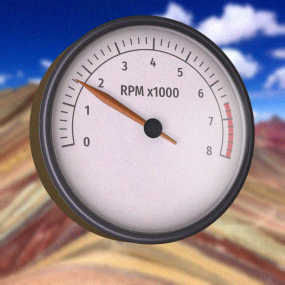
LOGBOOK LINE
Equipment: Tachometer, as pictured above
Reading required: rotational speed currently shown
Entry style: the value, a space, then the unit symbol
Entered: 1600 rpm
